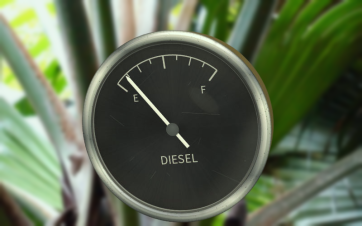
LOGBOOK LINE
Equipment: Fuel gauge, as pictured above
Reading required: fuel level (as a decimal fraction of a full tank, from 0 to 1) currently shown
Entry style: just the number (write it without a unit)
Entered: 0.125
